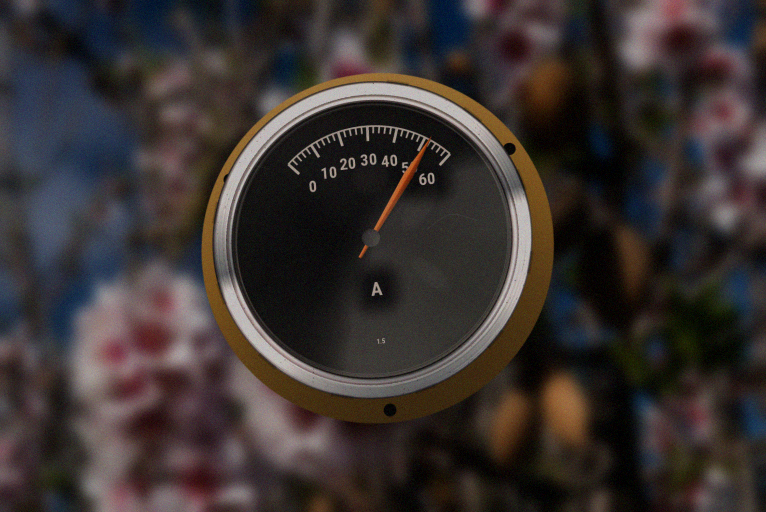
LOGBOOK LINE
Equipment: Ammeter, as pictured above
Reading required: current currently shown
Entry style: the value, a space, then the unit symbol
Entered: 52 A
